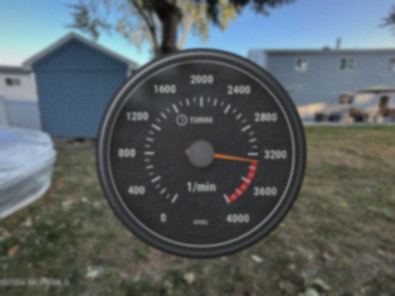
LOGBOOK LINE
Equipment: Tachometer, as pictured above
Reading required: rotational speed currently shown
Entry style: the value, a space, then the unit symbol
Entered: 3300 rpm
